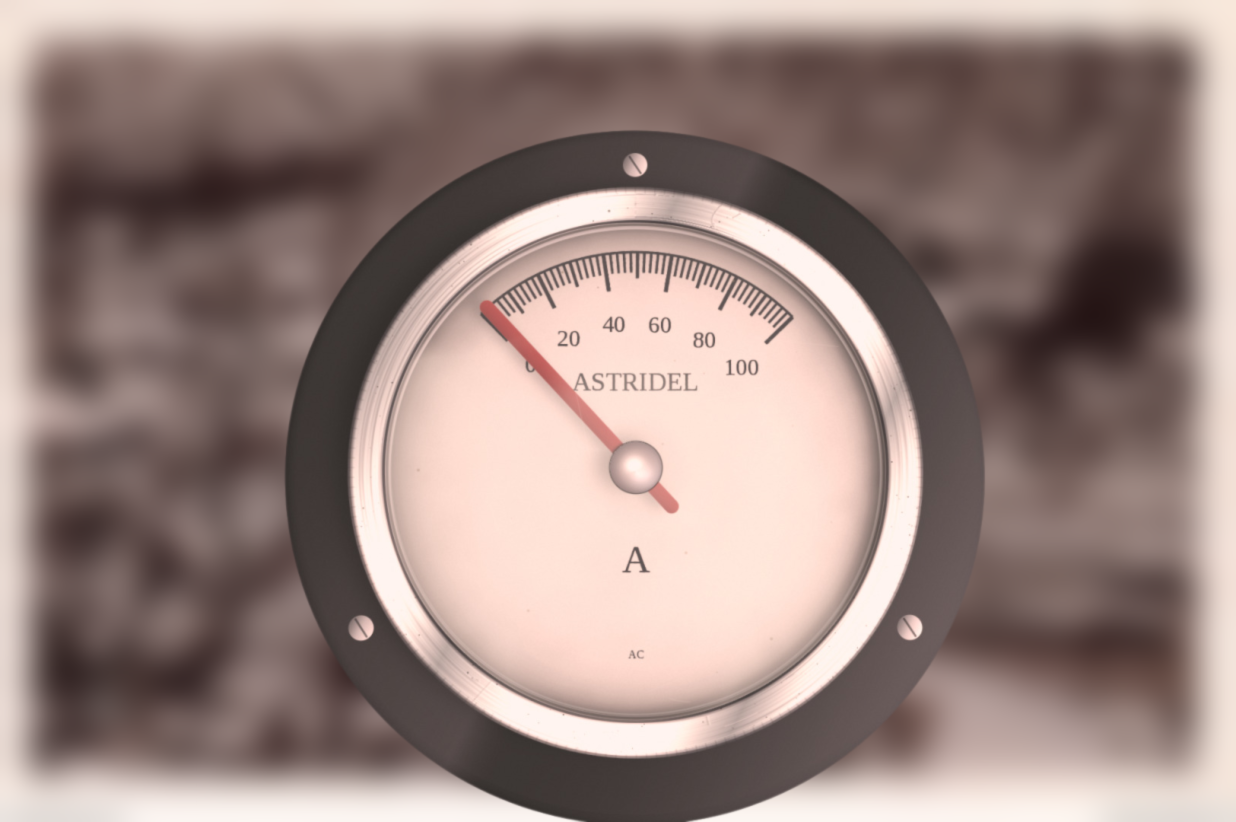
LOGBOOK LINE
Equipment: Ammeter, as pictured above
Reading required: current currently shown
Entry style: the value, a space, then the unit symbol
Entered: 2 A
